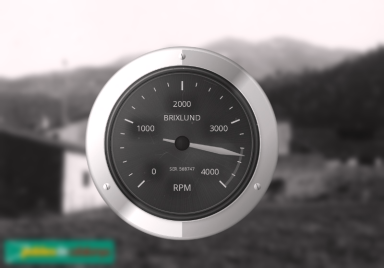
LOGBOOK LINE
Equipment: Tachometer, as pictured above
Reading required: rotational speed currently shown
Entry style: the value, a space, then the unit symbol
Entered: 3500 rpm
